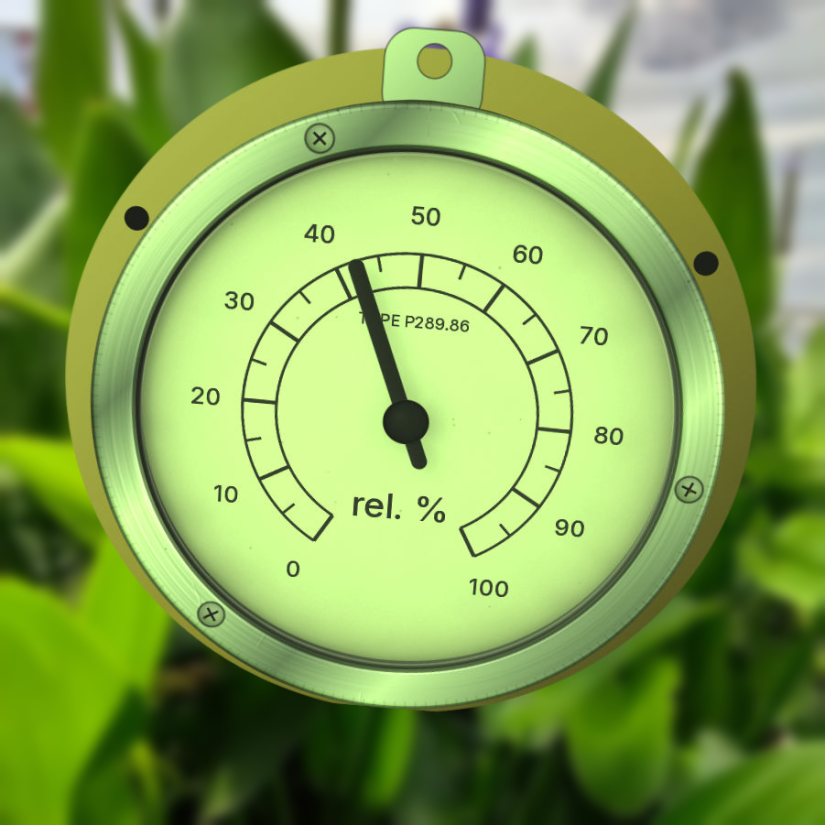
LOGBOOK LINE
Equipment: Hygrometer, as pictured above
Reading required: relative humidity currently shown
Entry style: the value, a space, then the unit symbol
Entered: 42.5 %
